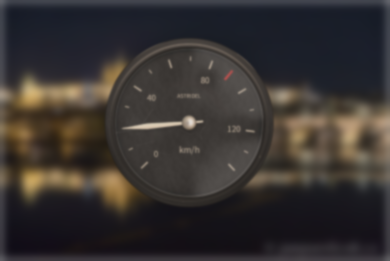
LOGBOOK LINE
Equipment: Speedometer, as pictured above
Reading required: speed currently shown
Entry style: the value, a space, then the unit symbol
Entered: 20 km/h
